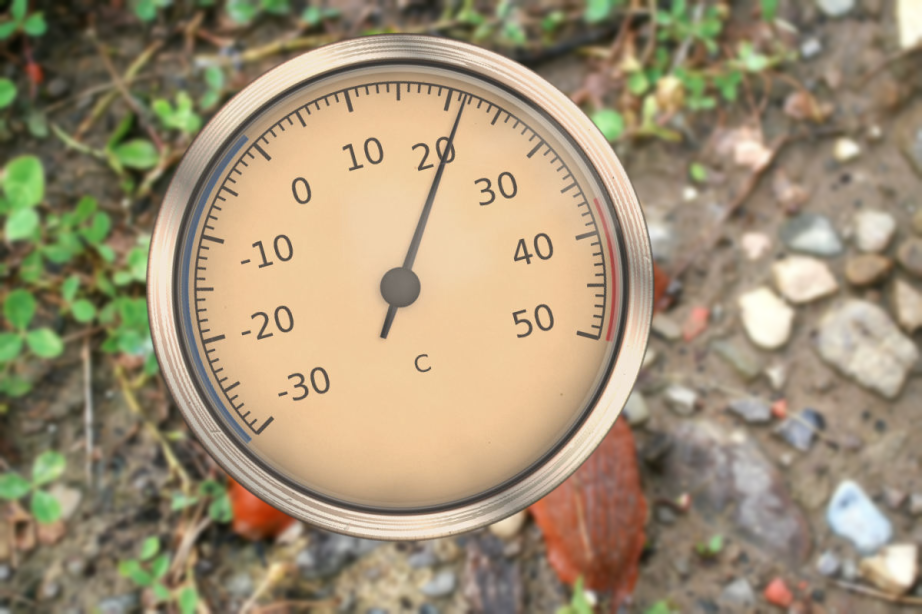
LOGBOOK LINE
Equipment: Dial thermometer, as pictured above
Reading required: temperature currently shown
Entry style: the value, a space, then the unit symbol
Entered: 21.5 °C
